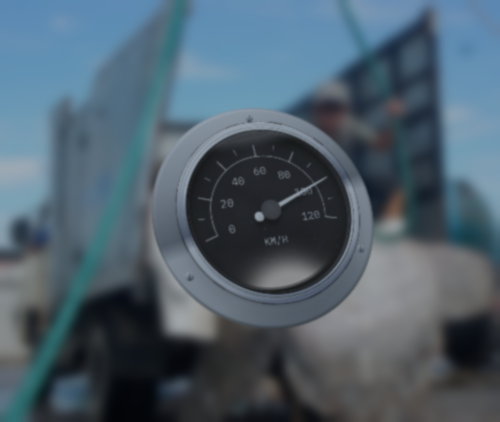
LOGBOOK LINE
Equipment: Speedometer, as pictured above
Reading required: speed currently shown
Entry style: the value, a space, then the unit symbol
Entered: 100 km/h
